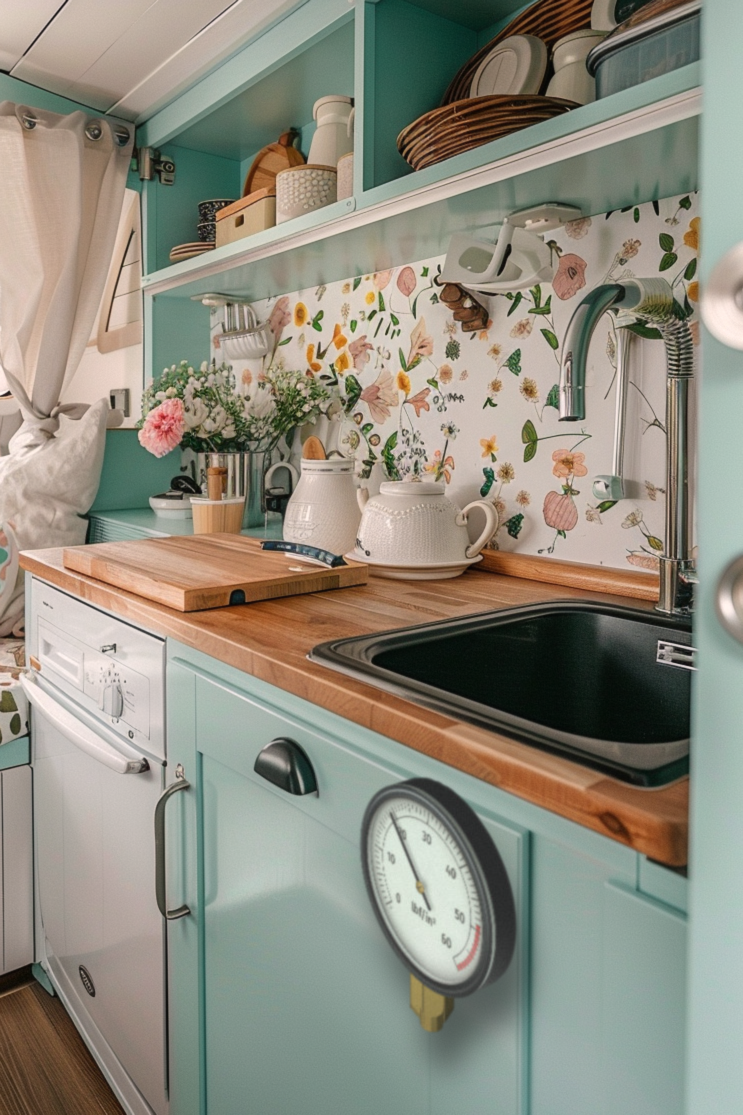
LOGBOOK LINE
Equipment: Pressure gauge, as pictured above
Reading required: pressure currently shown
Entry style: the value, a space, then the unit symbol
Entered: 20 psi
